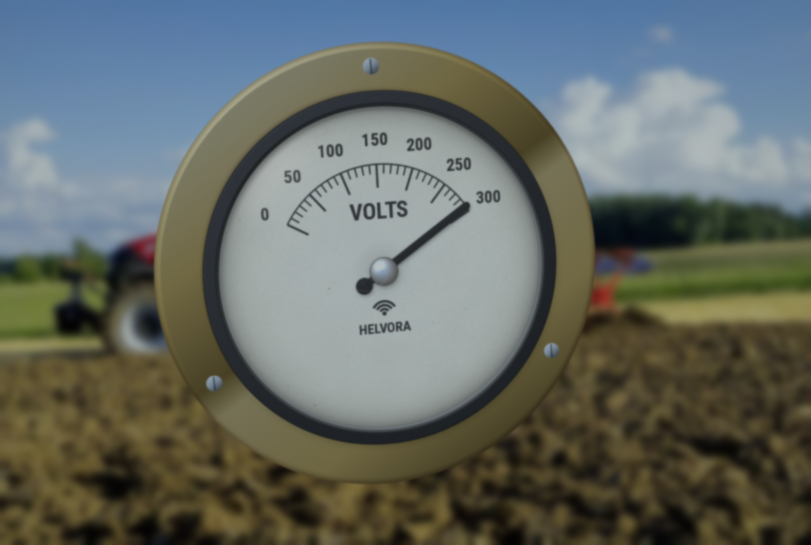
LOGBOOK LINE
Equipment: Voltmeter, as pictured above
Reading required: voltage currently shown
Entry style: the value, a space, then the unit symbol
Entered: 290 V
